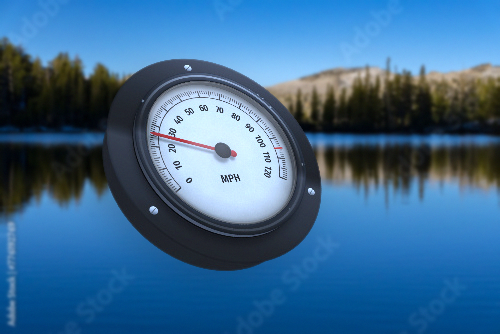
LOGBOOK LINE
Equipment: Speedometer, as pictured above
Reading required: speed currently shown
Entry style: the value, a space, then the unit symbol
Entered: 25 mph
